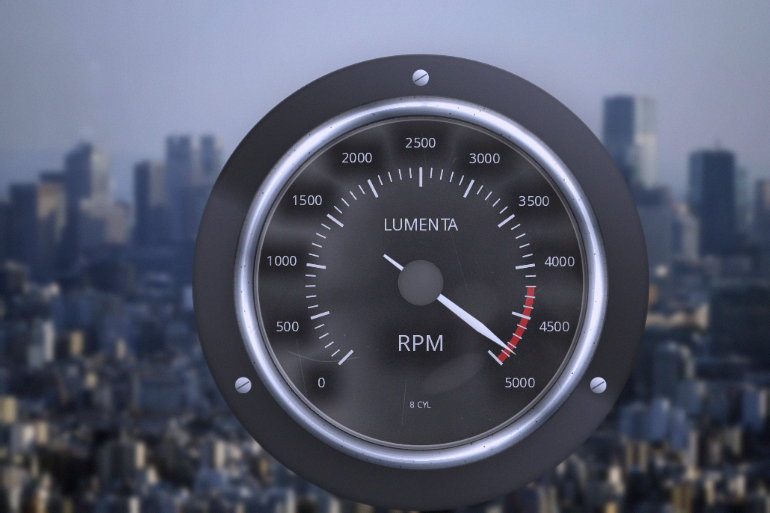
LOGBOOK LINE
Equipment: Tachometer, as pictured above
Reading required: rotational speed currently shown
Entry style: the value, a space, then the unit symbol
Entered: 4850 rpm
